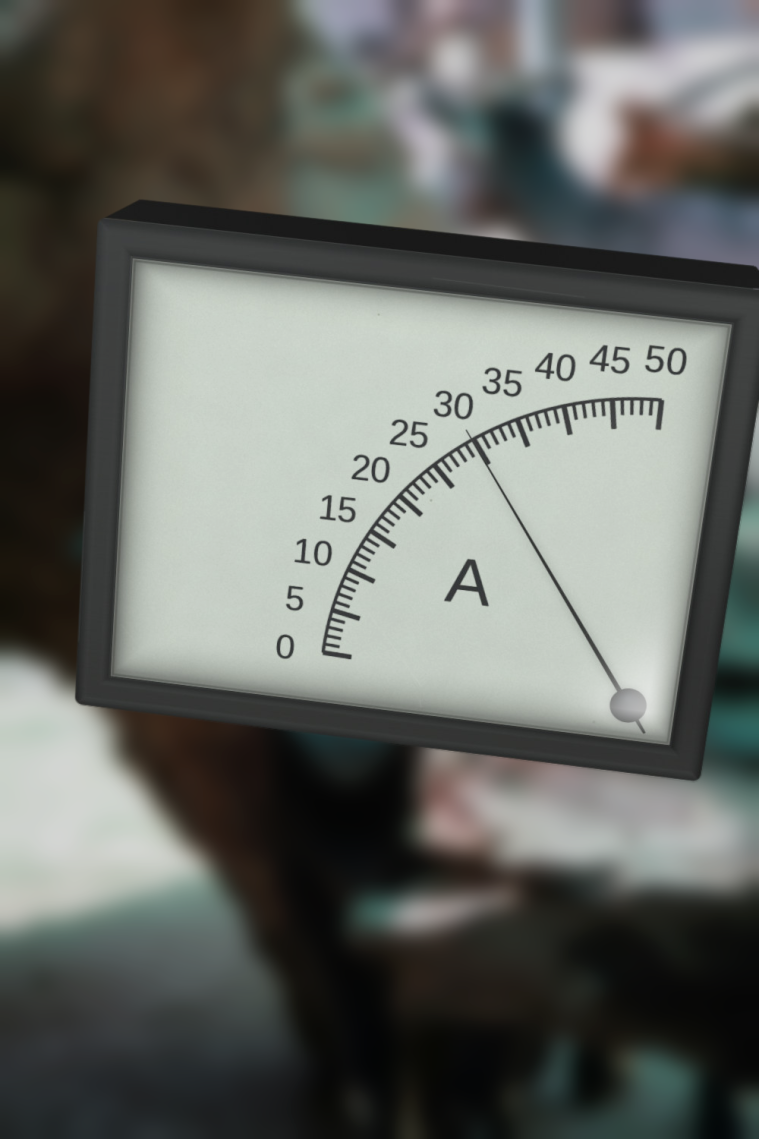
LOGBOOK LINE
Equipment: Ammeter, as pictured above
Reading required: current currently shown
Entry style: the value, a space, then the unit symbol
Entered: 30 A
